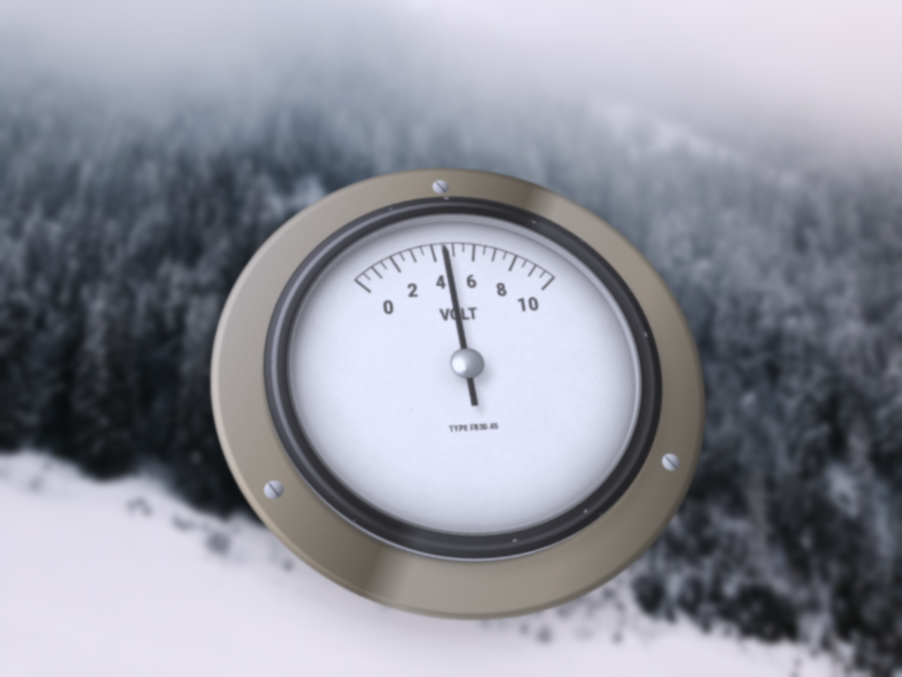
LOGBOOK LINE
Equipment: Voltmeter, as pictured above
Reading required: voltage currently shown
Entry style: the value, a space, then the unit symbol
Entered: 4.5 V
